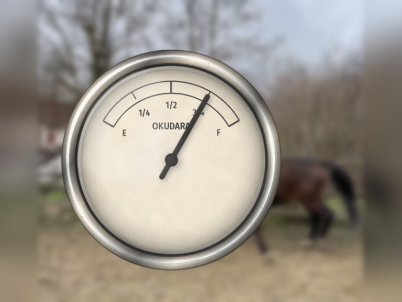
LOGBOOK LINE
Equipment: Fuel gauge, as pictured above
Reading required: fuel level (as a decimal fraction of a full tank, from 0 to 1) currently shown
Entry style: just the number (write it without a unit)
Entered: 0.75
